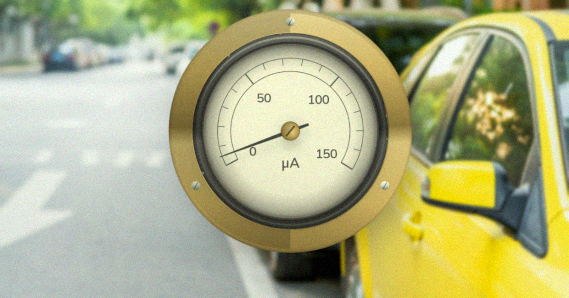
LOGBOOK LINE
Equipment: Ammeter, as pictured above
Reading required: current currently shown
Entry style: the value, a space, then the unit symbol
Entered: 5 µA
